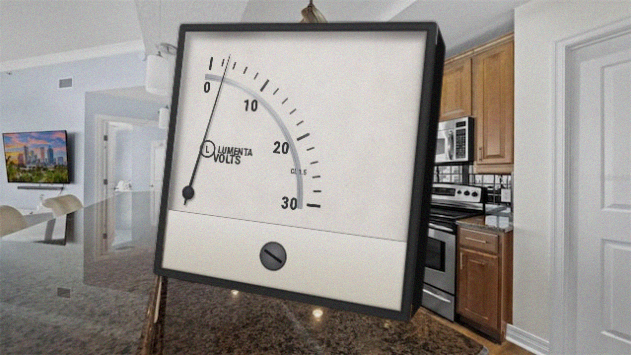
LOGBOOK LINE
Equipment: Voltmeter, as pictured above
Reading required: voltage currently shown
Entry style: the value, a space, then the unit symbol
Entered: 3 V
